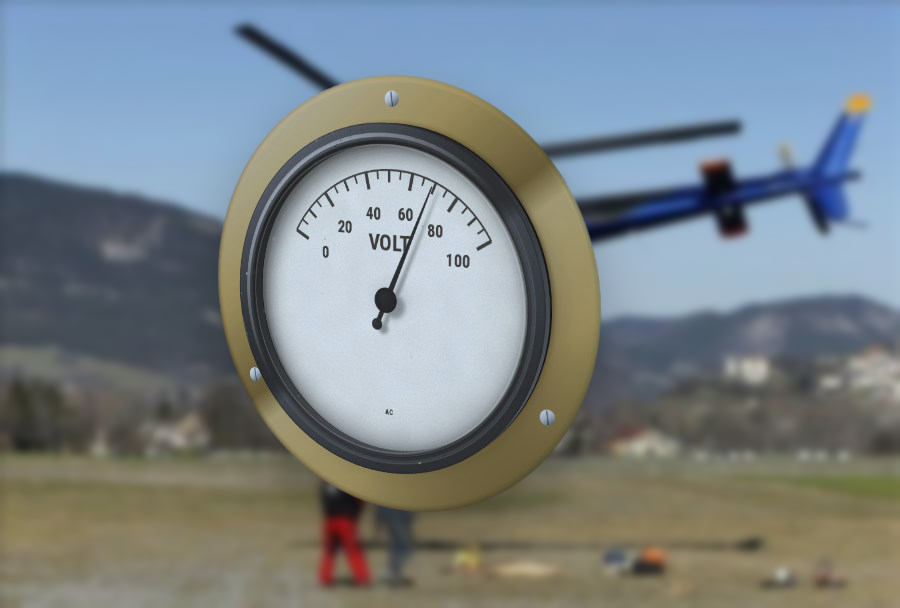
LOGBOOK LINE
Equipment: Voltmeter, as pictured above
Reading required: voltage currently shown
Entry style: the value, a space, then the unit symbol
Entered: 70 V
